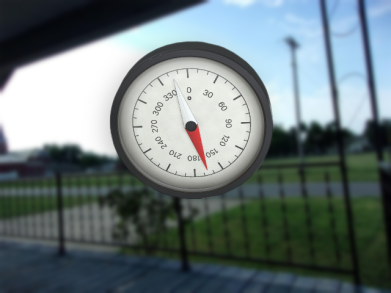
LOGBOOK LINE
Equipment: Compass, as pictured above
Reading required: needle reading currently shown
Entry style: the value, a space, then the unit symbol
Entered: 165 °
